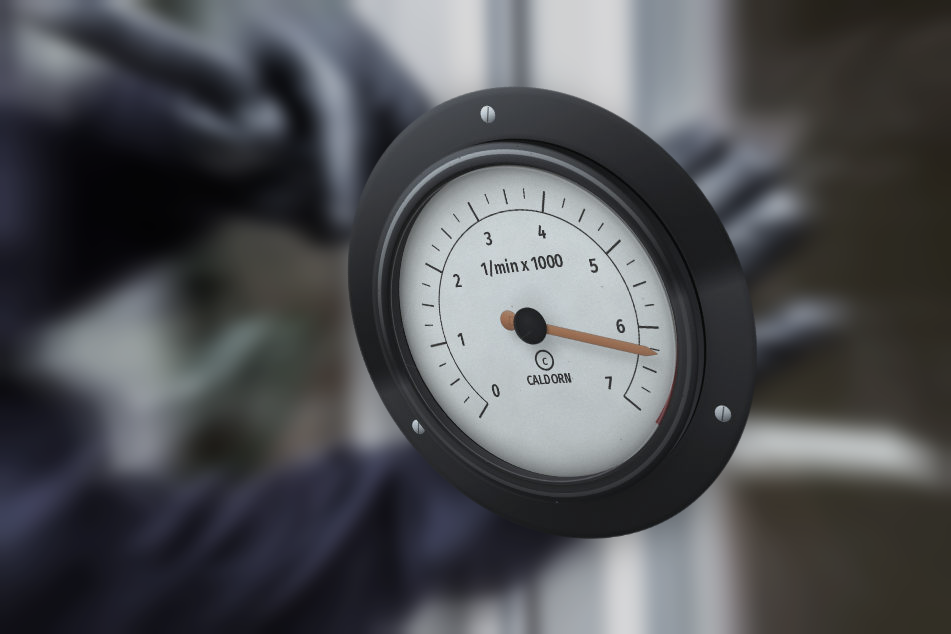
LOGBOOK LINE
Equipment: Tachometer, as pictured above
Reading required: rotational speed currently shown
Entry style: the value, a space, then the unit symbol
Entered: 6250 rpm
